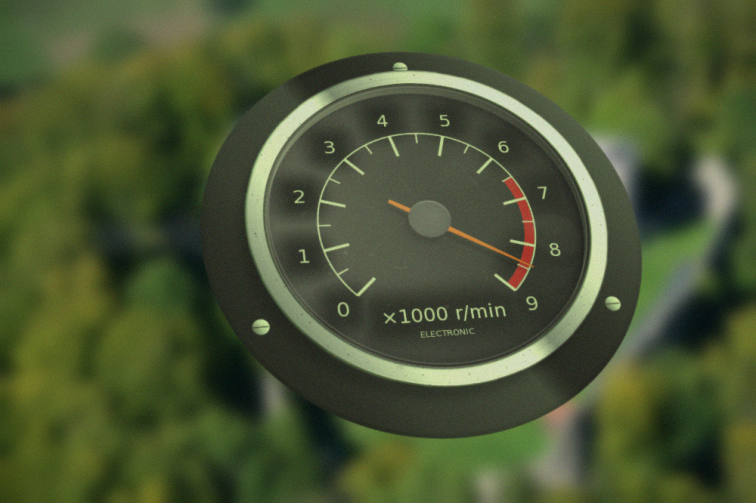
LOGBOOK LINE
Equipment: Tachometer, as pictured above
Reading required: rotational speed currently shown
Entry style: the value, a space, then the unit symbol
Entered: 8500 rpm
